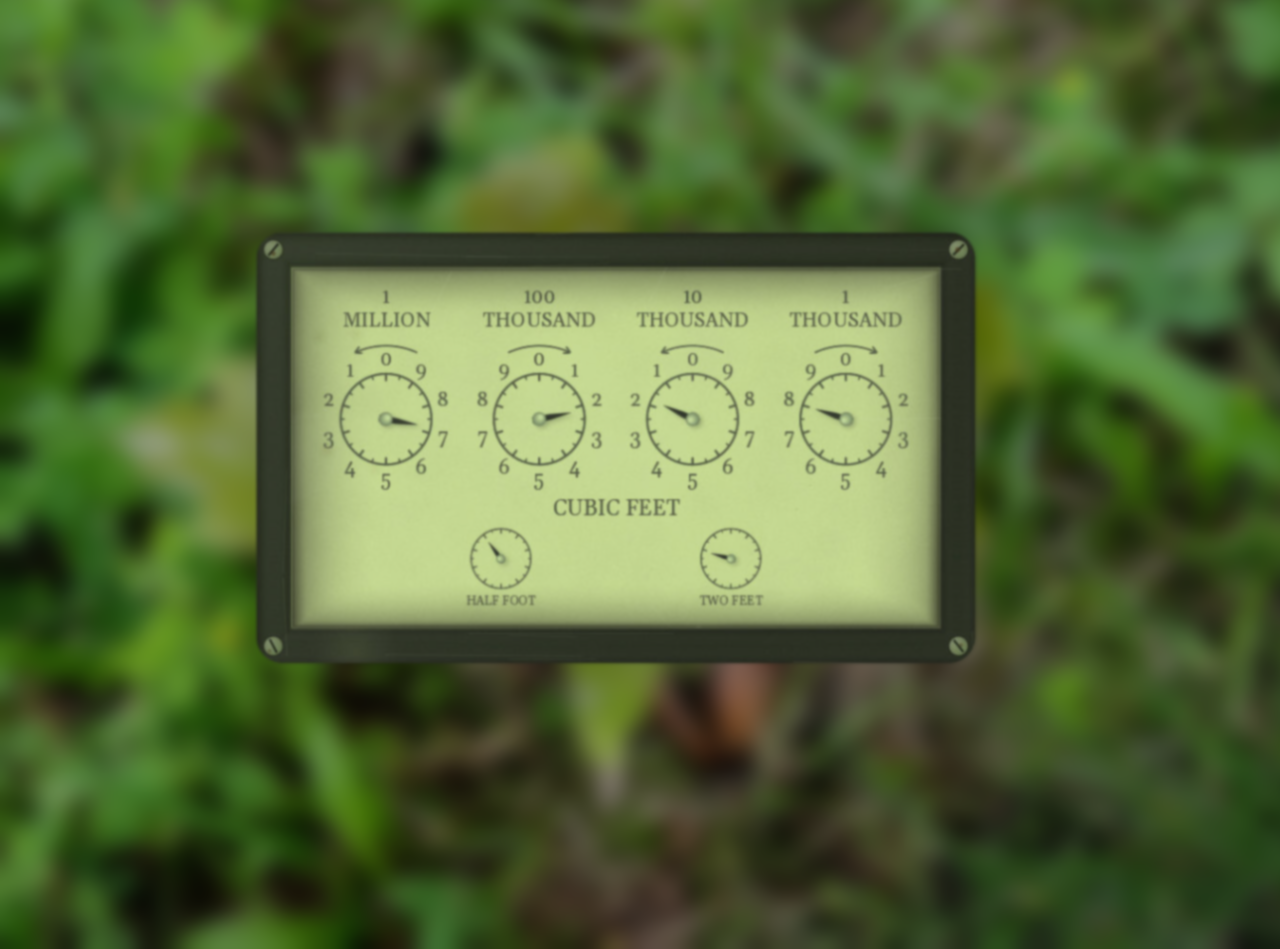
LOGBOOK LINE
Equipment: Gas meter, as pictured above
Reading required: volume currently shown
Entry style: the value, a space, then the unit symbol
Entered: 721800 ft³
